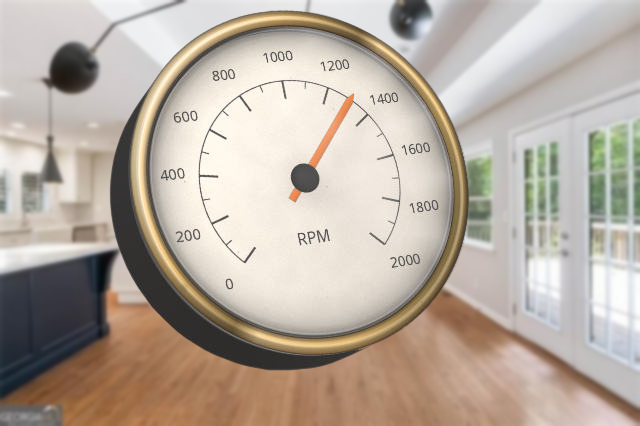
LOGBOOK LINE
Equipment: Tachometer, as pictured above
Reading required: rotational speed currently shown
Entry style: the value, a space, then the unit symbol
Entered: 1300 rpm
